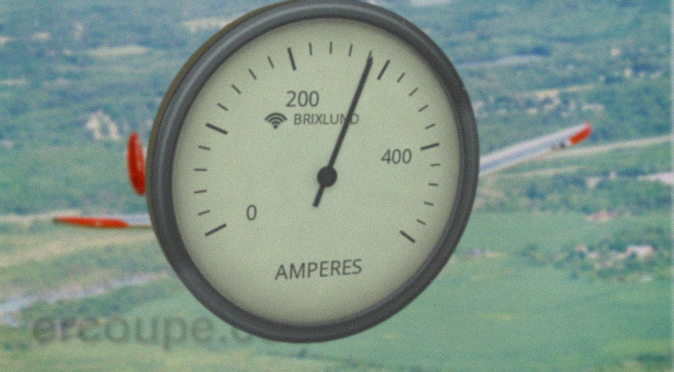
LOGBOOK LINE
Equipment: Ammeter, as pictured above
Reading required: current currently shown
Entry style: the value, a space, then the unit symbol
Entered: 280 A
